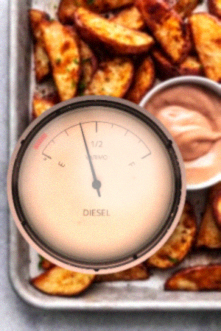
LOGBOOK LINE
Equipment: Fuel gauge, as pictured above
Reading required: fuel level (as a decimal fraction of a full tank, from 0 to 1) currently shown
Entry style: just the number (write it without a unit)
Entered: 0.375
